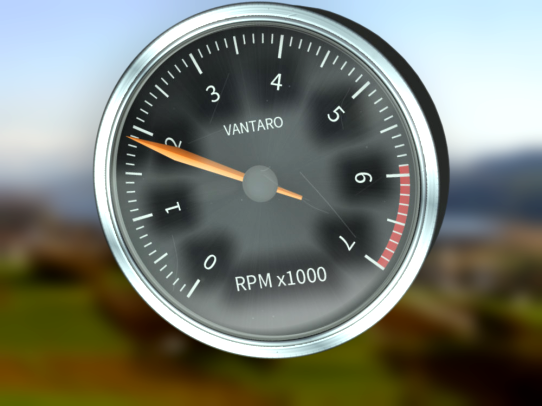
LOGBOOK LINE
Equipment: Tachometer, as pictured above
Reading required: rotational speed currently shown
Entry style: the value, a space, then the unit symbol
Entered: 1900 rpm
